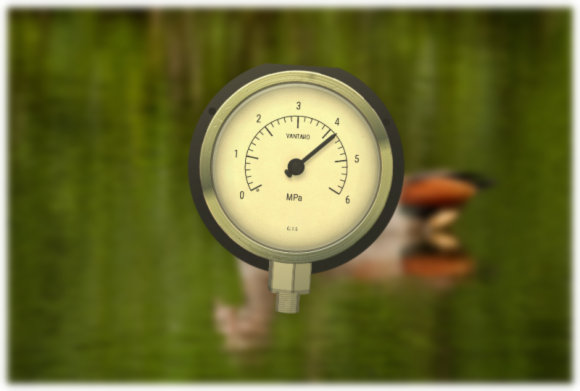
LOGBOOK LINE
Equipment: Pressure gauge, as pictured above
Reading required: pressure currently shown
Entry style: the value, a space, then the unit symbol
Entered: 4.2 MPa
